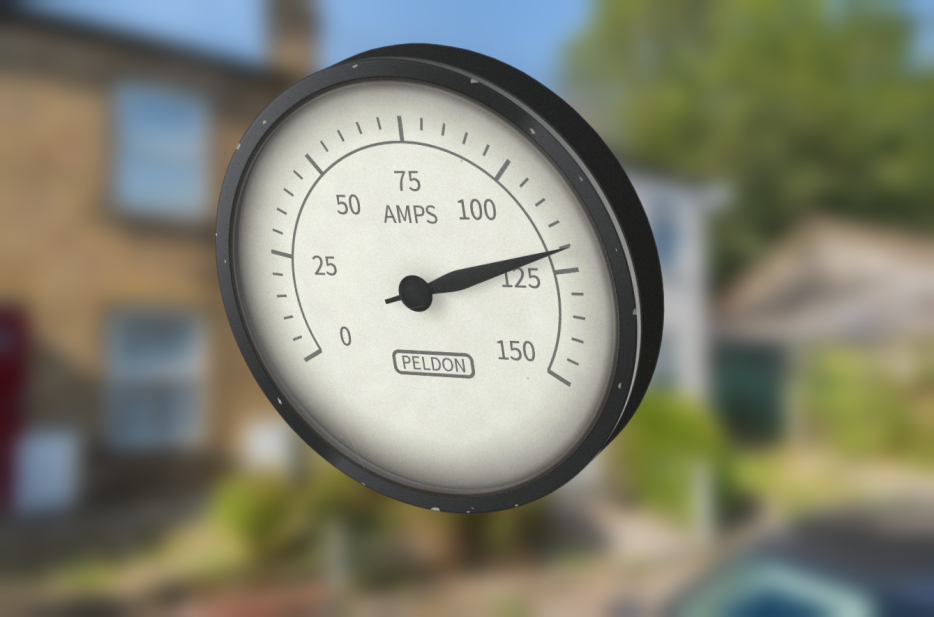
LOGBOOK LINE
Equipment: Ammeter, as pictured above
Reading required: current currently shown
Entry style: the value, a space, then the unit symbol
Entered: 120 A
